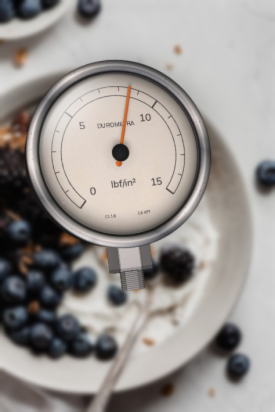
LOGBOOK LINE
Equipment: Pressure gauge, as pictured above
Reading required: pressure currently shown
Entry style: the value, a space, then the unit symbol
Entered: 8.5 psi
